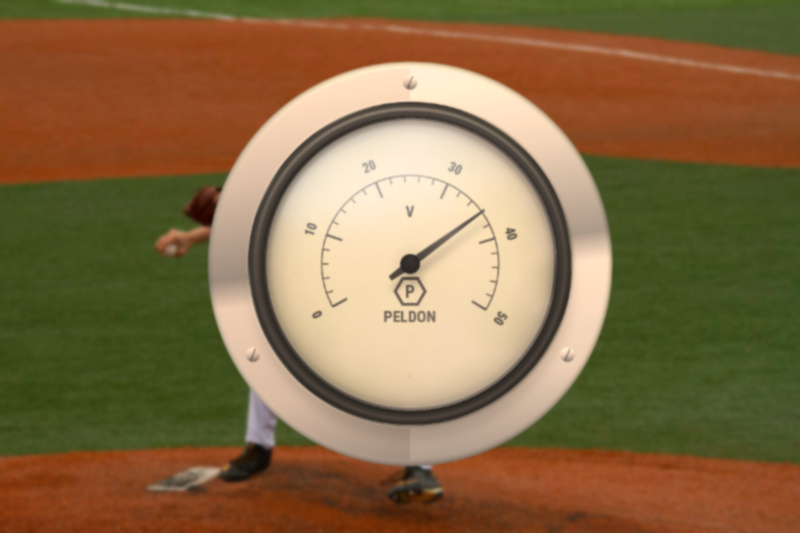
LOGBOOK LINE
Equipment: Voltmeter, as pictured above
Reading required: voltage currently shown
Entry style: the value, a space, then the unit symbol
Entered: 36 V
